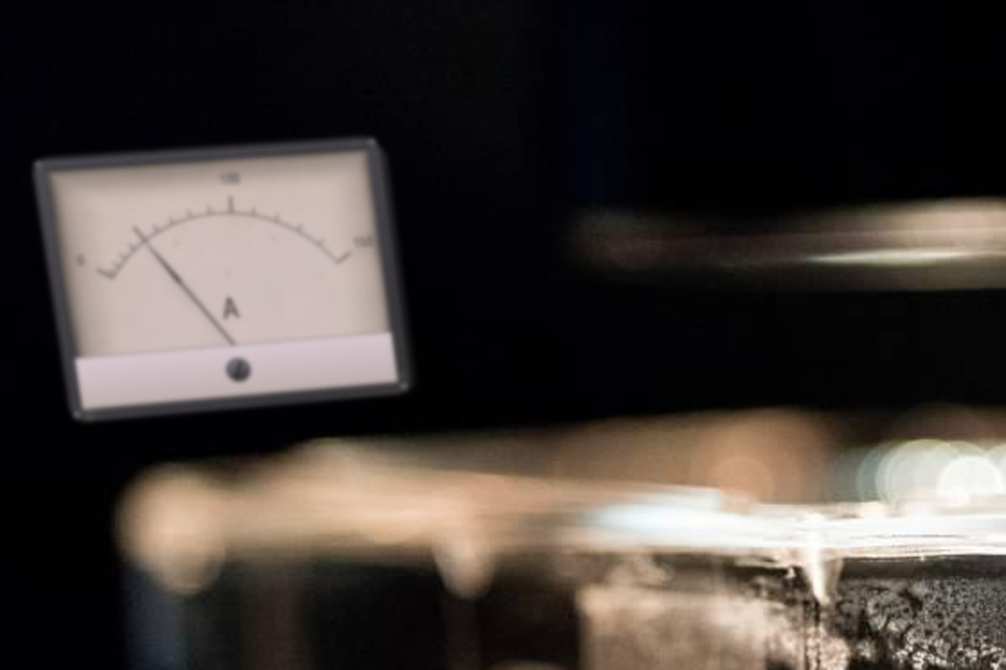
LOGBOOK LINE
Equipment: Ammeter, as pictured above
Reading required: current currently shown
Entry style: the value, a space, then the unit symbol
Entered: 50 A
